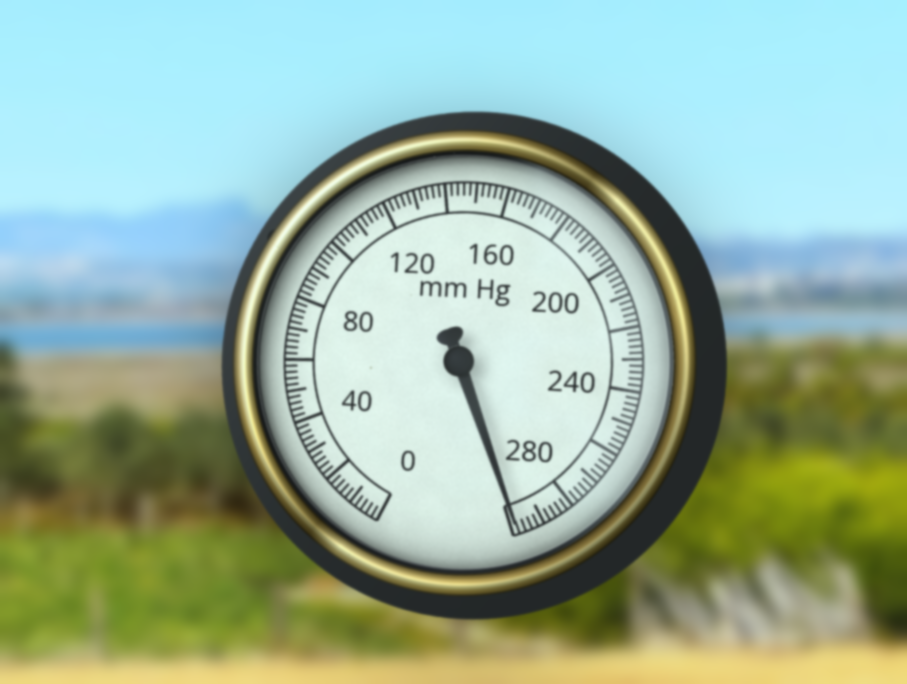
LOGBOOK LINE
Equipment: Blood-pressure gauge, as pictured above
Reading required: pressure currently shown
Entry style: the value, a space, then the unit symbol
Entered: 298 mmHg
